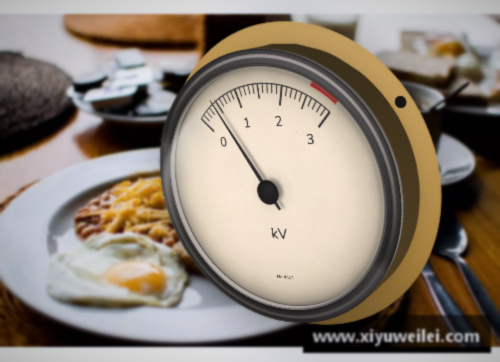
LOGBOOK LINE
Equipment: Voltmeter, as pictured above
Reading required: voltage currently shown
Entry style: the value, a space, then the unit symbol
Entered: 0.5 kV
